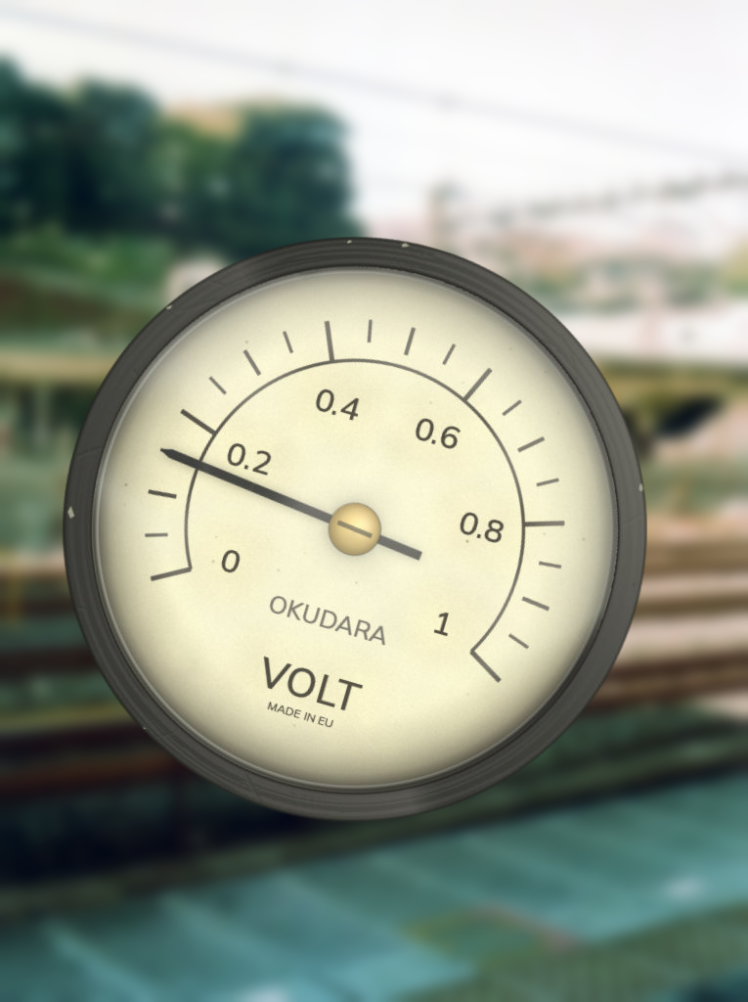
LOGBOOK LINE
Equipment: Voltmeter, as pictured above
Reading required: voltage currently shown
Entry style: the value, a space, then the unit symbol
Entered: 0.15 V
